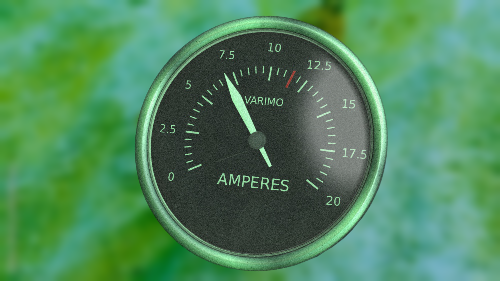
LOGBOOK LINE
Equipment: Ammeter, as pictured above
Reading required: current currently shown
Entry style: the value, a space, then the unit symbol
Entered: 7 A
